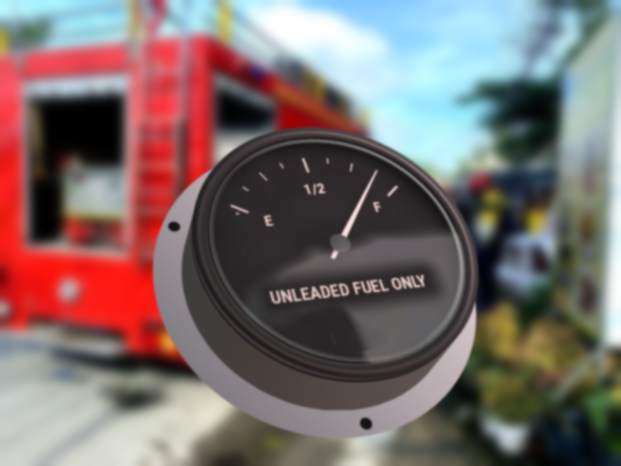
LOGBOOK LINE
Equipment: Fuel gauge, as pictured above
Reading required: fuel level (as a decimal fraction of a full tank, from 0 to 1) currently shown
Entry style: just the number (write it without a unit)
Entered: 0.875
